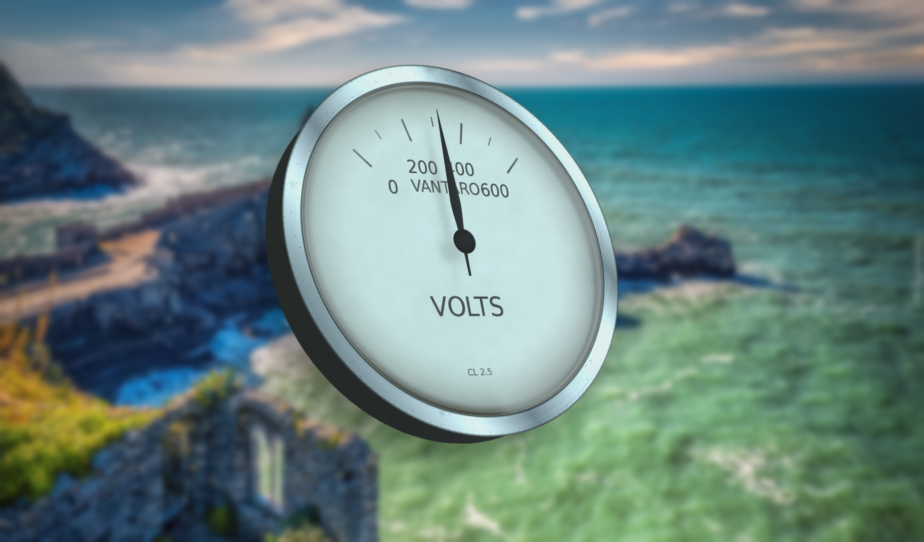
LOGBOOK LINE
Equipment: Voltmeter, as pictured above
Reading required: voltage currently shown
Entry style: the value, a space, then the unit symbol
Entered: 300 V
